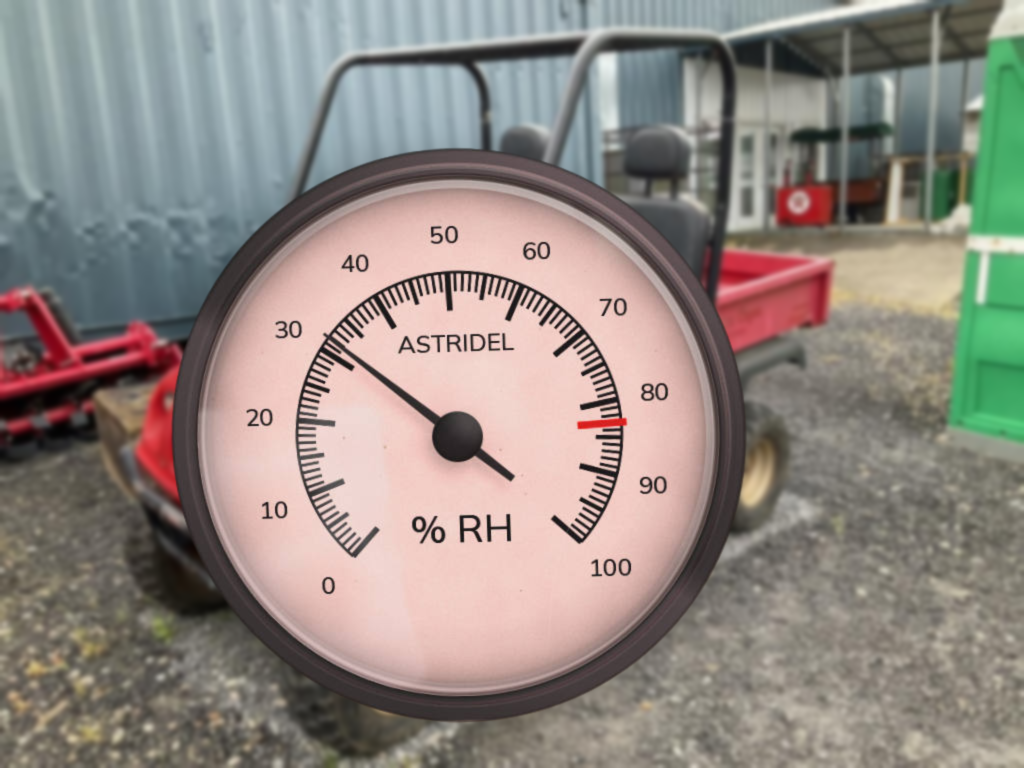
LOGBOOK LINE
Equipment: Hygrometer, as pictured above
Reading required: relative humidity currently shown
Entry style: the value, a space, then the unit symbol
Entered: 32 %
